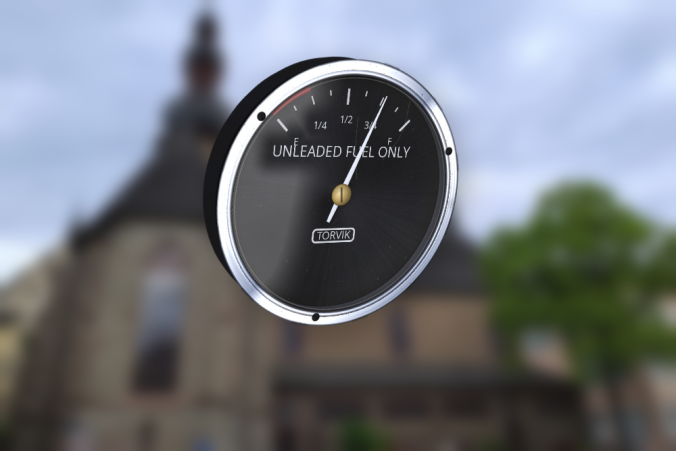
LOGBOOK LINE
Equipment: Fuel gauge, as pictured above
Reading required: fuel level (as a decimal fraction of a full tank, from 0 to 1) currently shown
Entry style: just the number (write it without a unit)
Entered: 0.75
